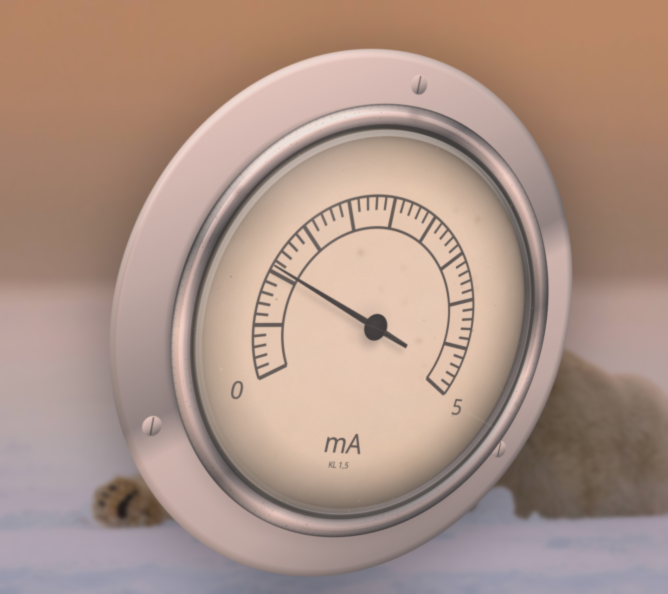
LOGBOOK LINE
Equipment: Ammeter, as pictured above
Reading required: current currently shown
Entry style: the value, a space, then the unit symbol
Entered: 1.05 mA
